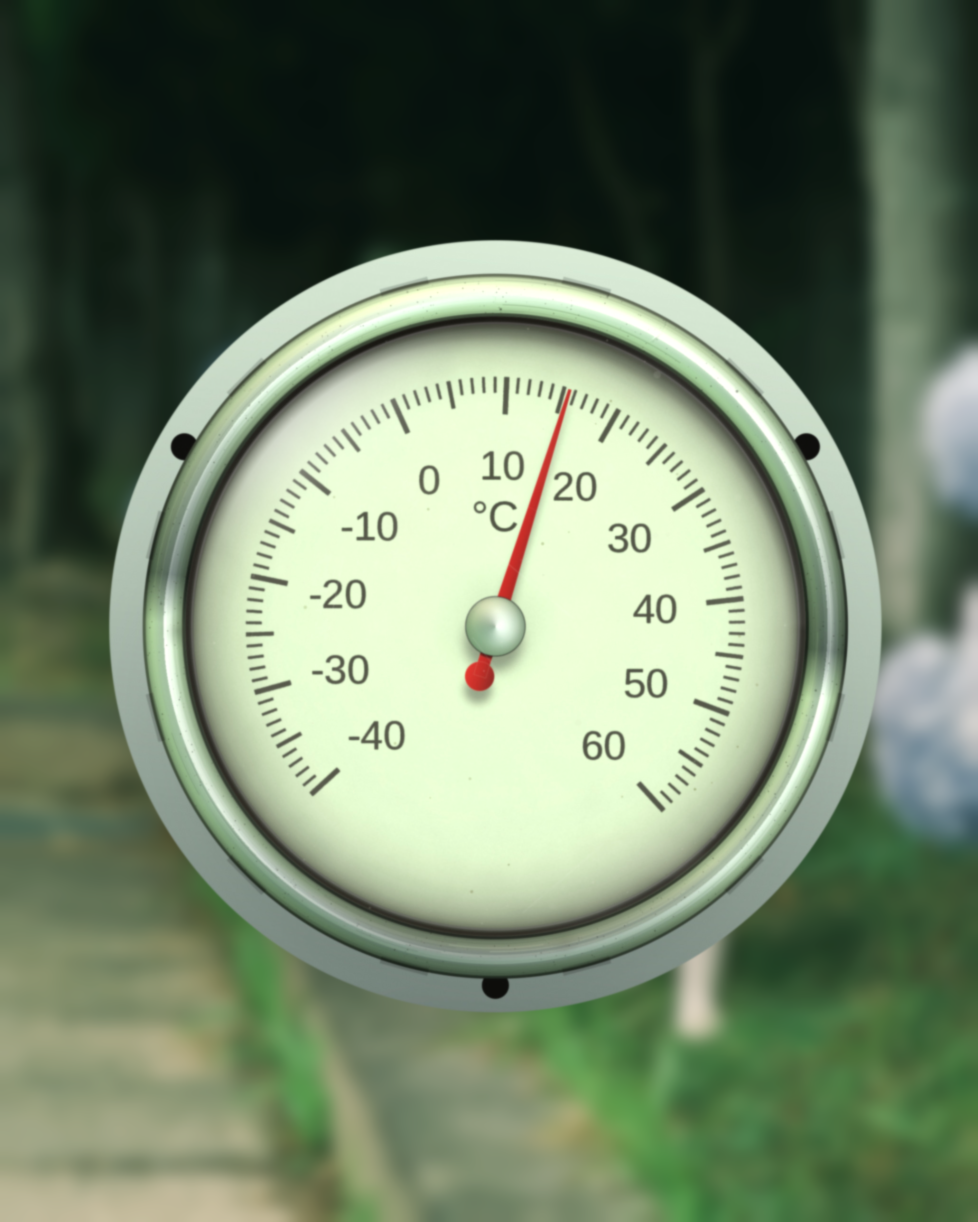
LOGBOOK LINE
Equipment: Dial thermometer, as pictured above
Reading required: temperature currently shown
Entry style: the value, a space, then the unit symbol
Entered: 15.5 °C
